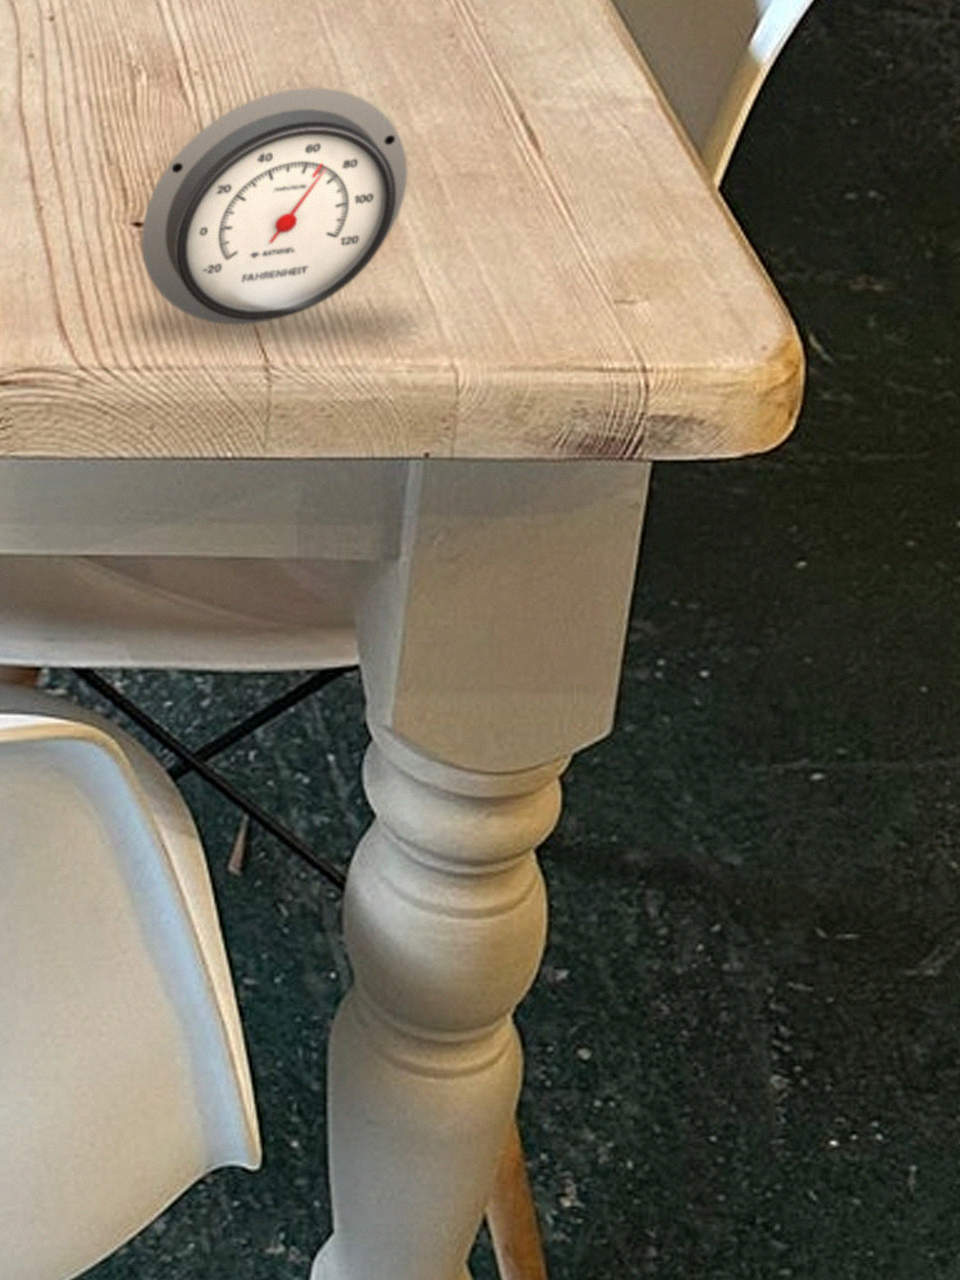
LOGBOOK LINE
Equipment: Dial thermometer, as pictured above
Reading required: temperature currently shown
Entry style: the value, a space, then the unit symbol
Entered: 70 °F
